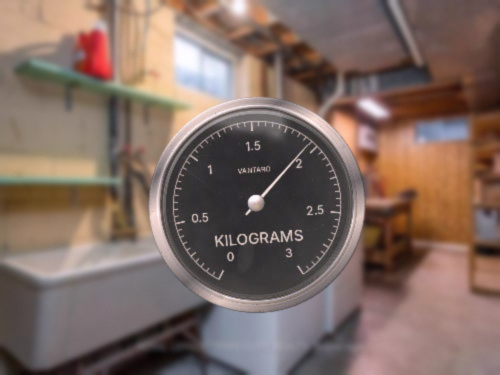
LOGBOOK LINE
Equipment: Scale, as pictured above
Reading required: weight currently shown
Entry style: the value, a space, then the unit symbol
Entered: 1.95 kg
